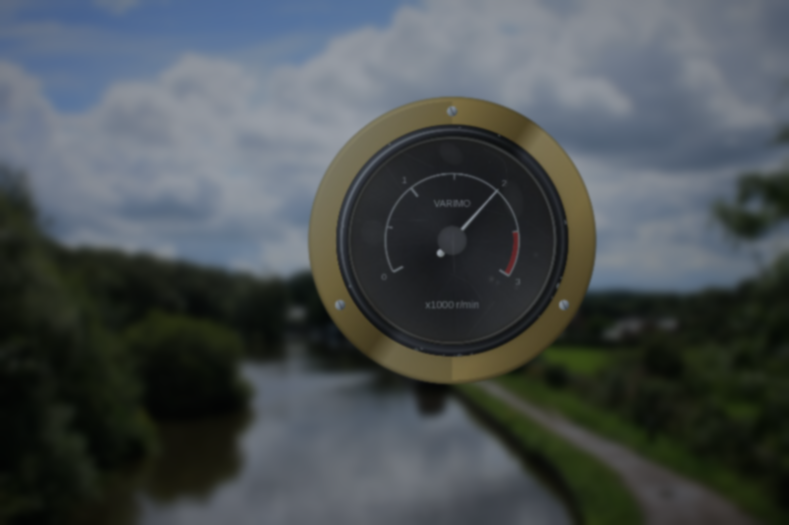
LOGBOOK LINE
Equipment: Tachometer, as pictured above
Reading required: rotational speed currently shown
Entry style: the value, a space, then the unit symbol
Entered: 2000 rpm
